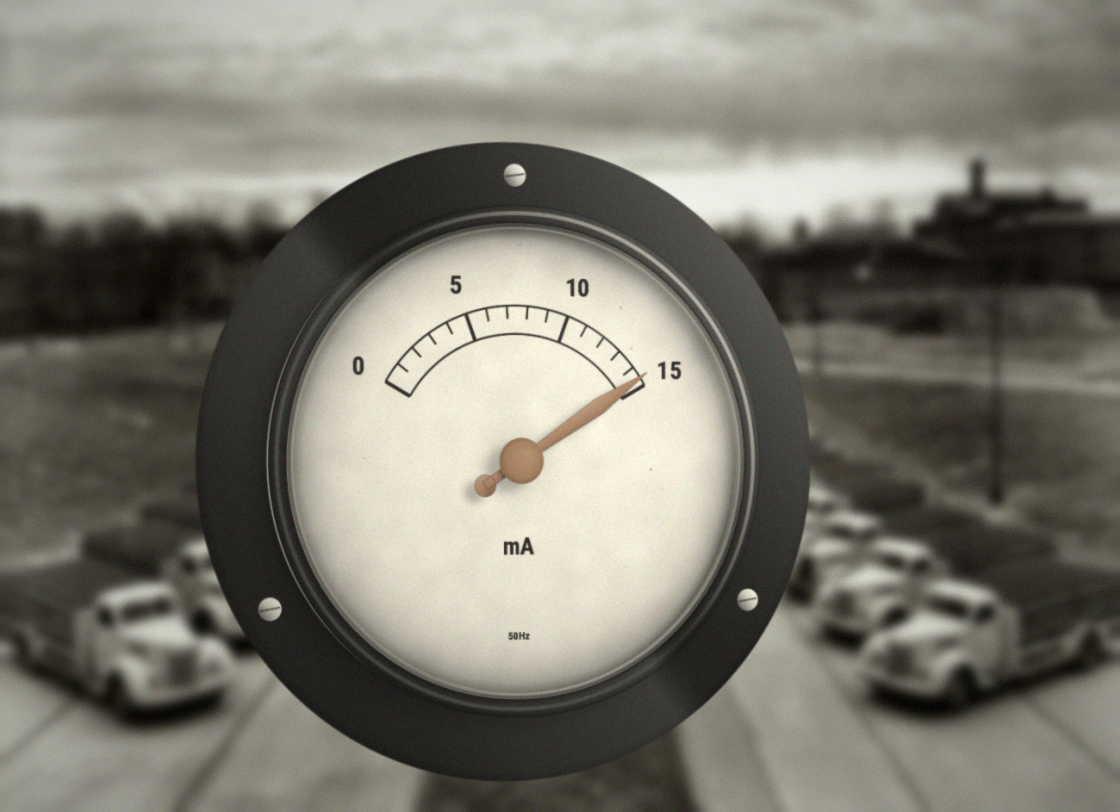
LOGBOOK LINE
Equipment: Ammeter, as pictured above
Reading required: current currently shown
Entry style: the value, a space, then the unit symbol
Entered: 14.5 mA
